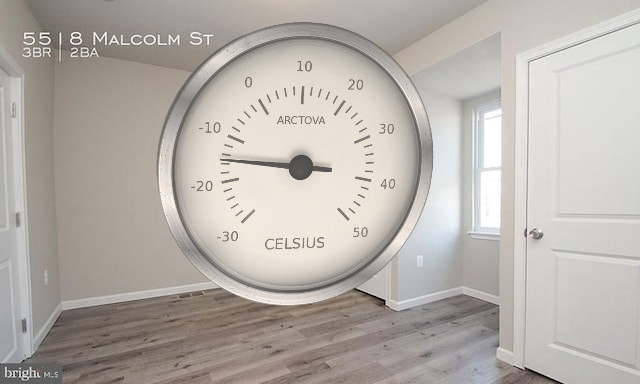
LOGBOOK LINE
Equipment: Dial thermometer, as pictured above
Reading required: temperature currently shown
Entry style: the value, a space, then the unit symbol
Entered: -15 °C
